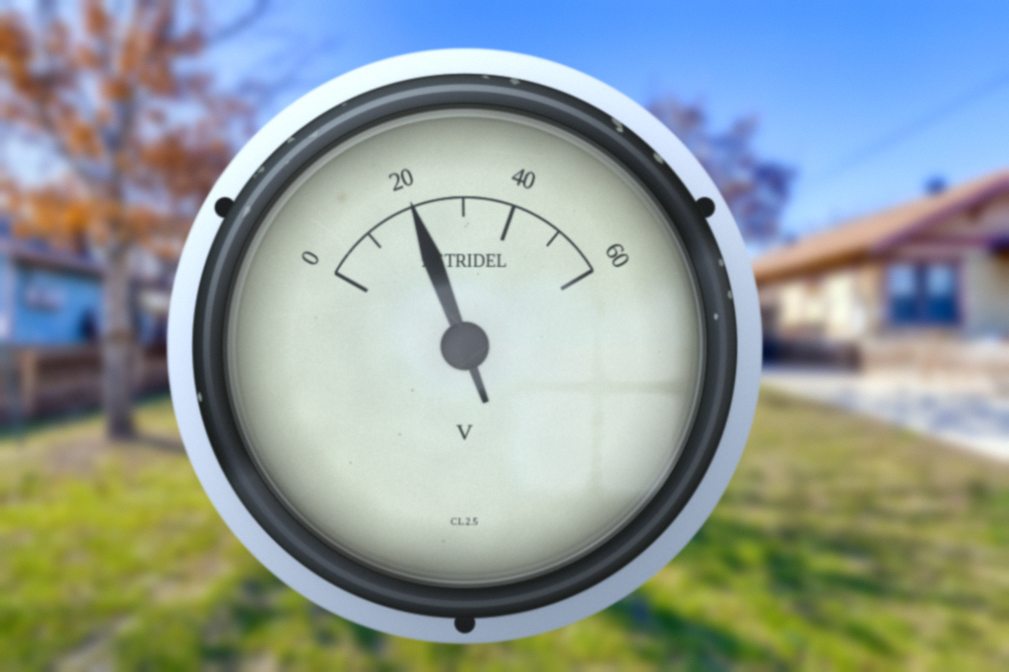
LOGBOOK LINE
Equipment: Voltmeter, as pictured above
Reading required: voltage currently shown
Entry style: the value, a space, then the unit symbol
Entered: 20 V
